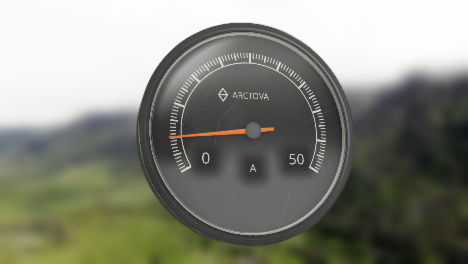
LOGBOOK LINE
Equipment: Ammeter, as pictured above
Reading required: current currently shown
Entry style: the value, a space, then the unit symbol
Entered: 5 A
